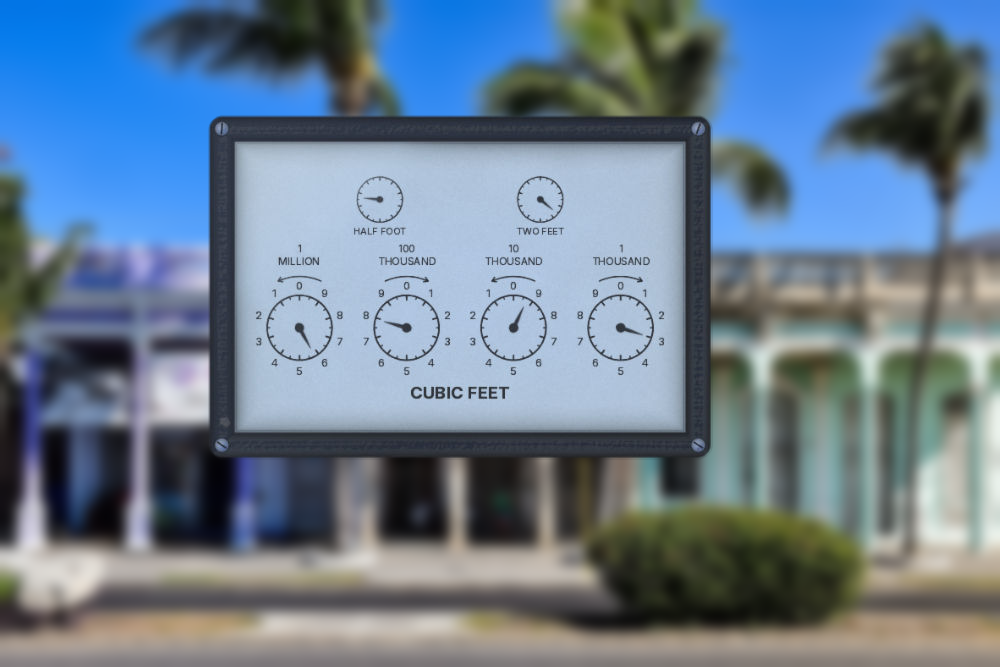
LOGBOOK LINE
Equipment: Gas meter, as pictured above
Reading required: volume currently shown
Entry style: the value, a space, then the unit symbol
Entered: 579300 ft³
